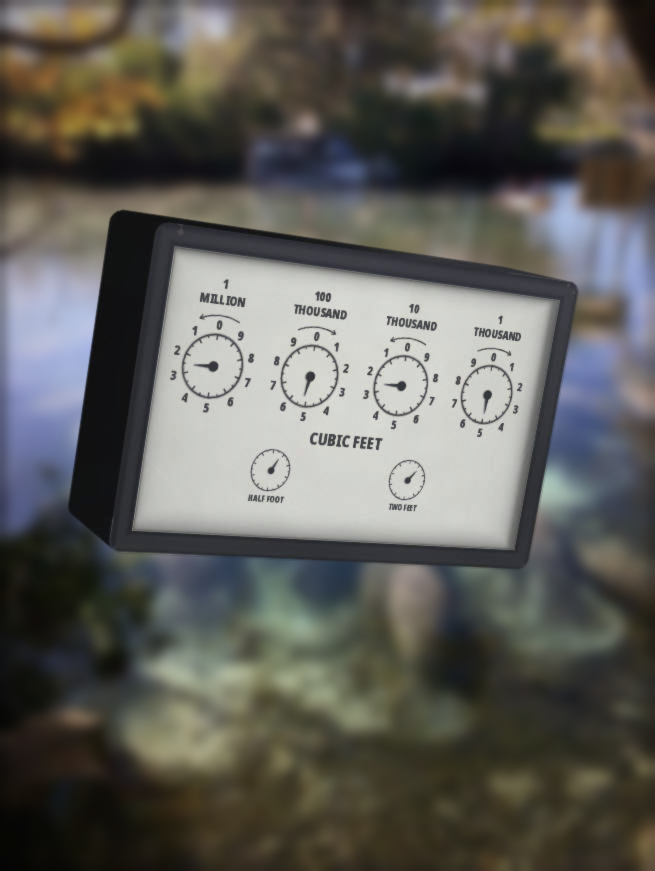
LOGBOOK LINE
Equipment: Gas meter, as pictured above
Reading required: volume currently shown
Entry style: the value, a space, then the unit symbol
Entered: 252500 ft³
